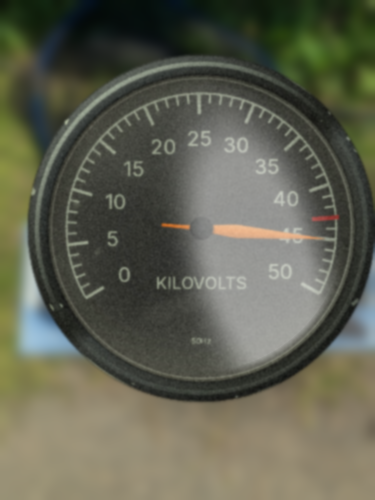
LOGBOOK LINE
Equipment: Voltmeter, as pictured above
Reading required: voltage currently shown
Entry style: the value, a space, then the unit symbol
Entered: 45 kV
